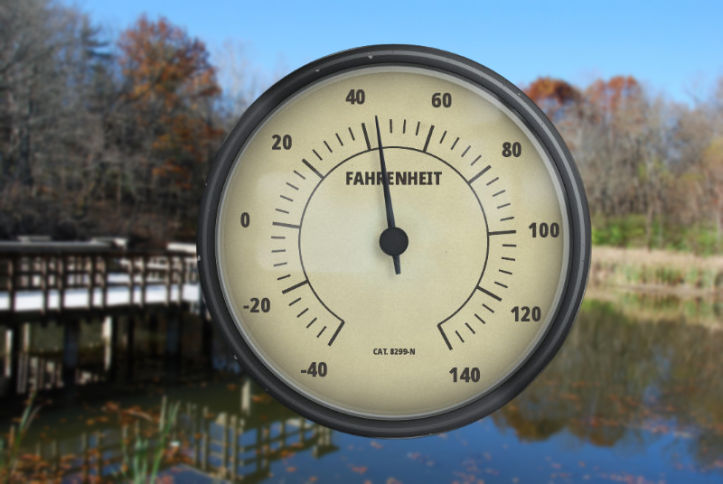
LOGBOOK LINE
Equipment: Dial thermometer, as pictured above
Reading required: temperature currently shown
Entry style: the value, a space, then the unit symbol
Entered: 44 °F
